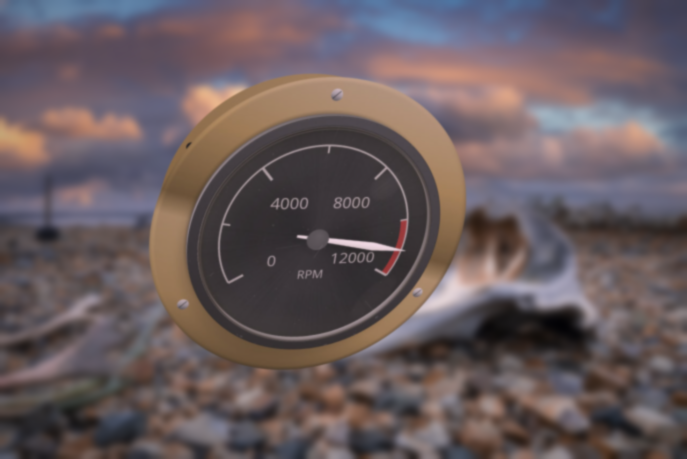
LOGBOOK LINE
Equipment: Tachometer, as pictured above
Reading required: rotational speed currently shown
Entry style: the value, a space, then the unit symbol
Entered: 11000 rpm
